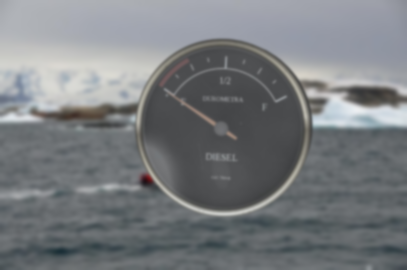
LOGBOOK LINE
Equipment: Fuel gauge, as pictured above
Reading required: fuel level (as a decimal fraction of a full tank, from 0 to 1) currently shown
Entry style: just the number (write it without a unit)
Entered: 0
